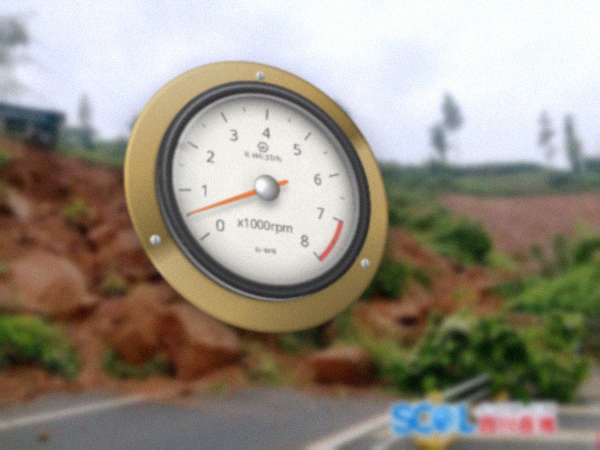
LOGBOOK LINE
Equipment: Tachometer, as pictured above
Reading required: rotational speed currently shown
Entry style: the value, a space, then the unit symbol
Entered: 500 rpm
